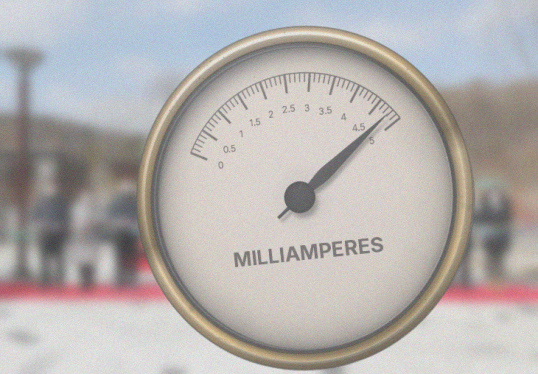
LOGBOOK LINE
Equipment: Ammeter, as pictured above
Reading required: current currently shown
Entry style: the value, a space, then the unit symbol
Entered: 4.8 mA
